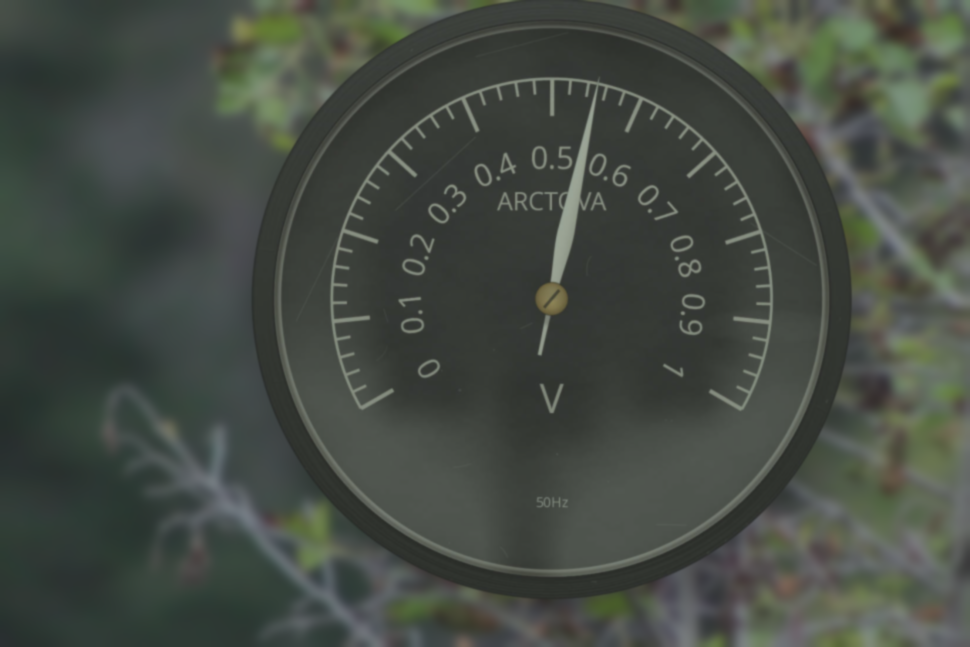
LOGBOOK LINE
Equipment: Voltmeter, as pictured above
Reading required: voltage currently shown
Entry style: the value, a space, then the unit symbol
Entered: 0.55 V
